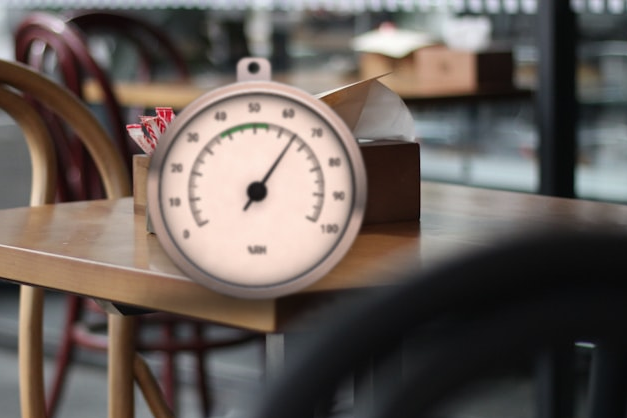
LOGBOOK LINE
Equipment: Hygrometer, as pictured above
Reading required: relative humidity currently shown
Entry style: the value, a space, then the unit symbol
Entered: 65 %
